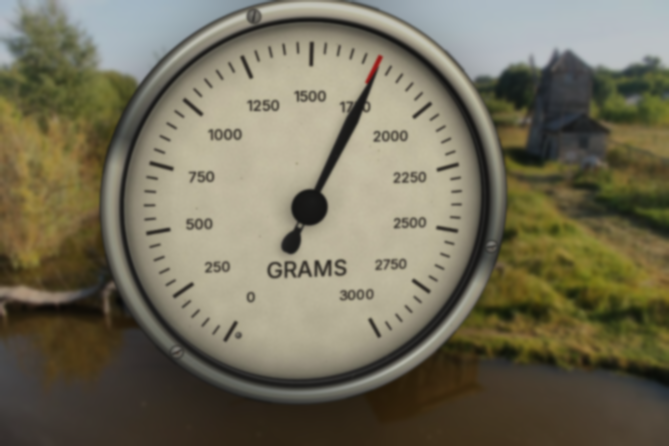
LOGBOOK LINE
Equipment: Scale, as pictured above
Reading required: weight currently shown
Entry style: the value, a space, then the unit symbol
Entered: 1750 g
